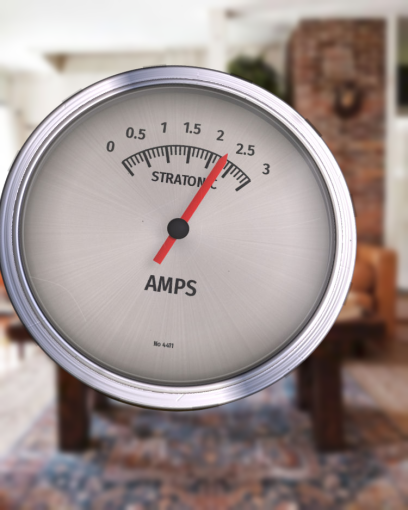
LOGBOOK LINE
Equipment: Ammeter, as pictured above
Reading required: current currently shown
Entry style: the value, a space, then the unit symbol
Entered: 2.3 A
